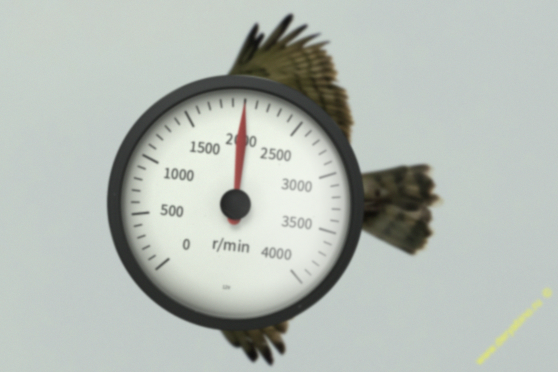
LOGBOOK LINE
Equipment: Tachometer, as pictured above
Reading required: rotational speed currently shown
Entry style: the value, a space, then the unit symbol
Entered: 2000 rpm
